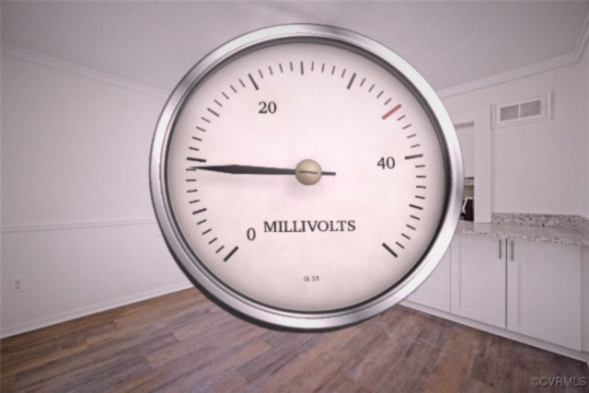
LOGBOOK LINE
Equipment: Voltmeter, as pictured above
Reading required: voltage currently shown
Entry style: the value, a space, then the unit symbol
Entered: 9 mV
